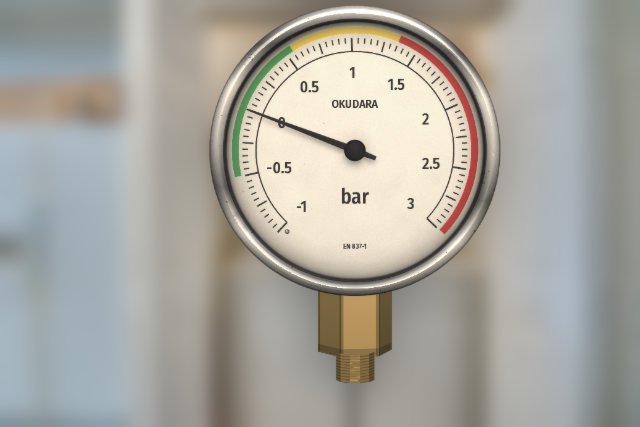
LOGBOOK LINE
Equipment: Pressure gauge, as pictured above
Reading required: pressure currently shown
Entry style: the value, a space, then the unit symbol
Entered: 0 bar
